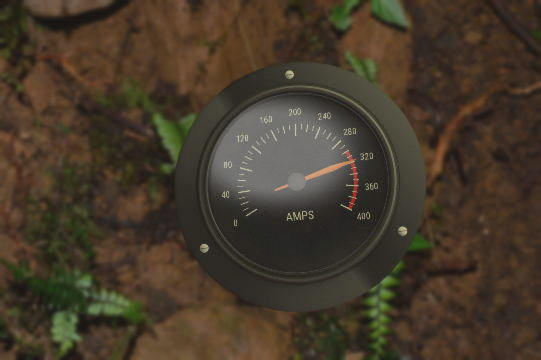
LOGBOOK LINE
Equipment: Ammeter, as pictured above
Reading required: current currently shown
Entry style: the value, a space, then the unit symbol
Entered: 320 A
